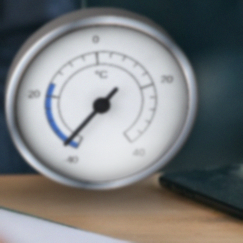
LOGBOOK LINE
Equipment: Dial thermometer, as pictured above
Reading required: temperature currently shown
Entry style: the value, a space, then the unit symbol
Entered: -36 °C
